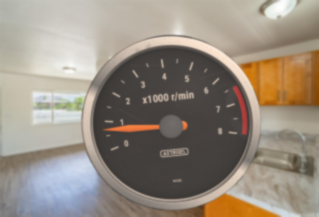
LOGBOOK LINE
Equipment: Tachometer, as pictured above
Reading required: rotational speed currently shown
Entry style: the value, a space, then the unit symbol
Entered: 750 rpm
